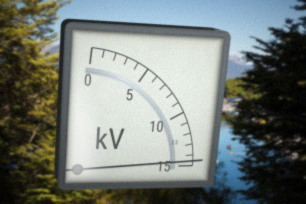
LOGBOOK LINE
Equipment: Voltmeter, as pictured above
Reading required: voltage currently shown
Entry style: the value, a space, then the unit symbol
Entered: 14.5 kV
